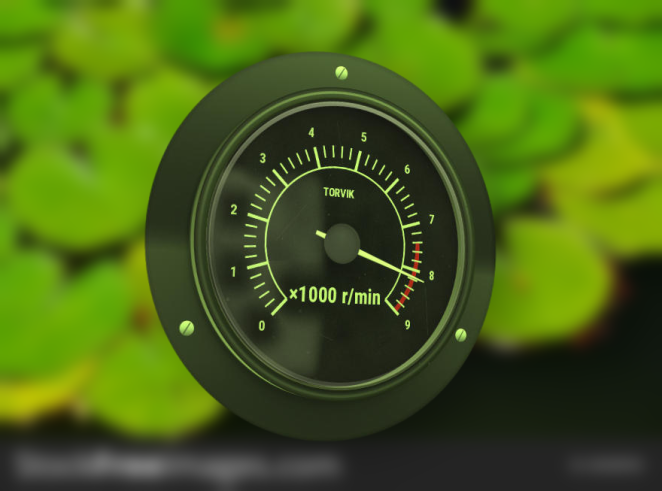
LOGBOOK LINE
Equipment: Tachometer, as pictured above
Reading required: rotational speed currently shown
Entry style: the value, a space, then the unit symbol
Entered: 8200 rpm
